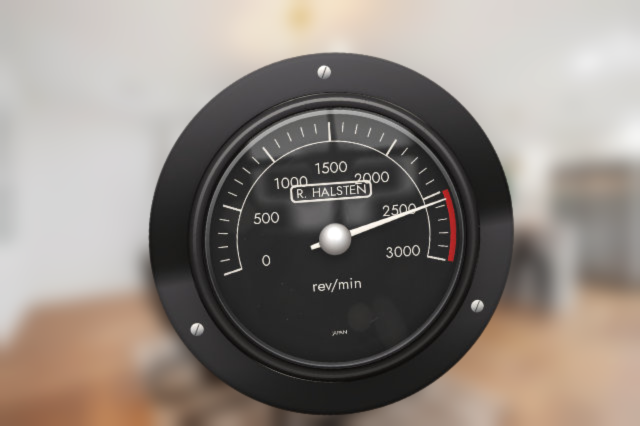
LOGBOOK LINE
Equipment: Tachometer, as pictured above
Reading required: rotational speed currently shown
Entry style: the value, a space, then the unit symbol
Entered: 2550 rpm
